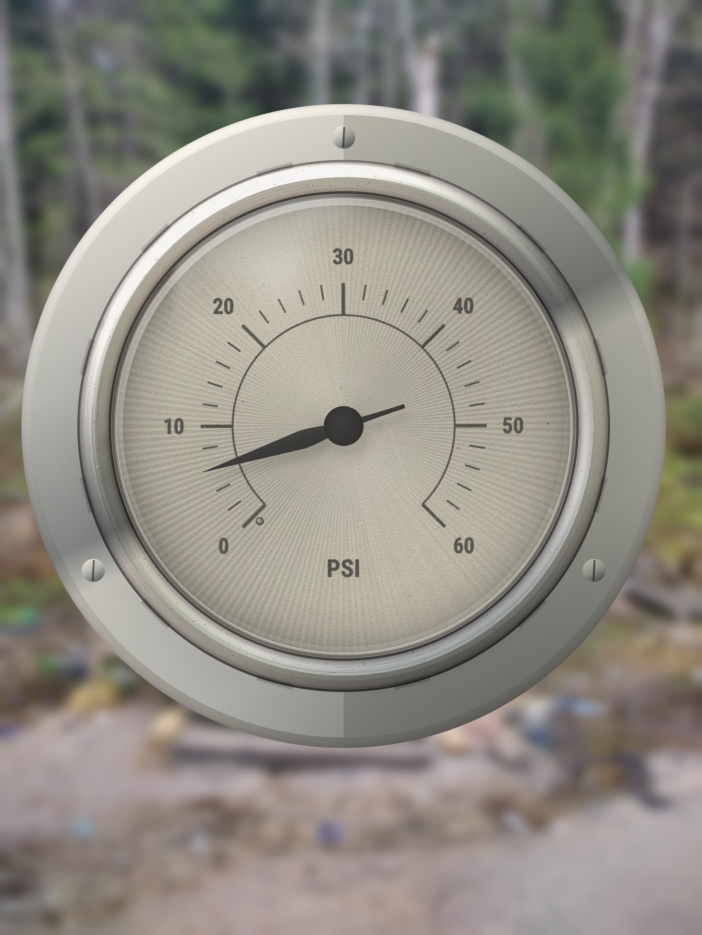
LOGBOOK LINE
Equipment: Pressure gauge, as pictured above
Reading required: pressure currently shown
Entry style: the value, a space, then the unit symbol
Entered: 6 psi
